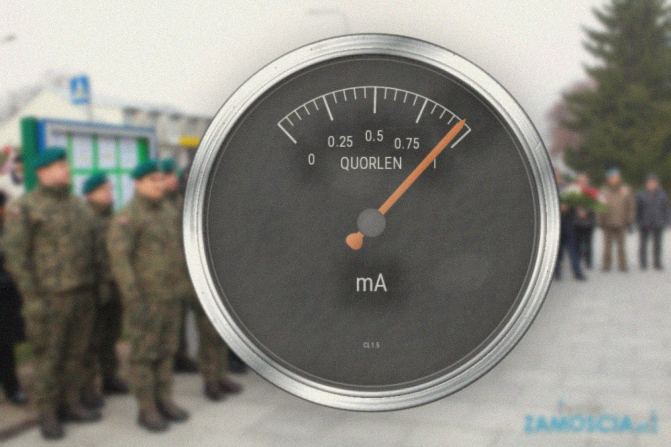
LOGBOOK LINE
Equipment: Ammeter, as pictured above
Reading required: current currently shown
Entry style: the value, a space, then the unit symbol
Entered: 0.95 mA
